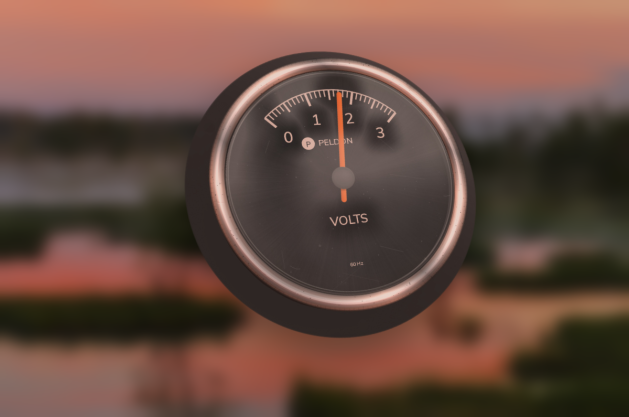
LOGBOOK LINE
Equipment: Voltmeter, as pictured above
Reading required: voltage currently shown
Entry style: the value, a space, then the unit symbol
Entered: 1.7 V
